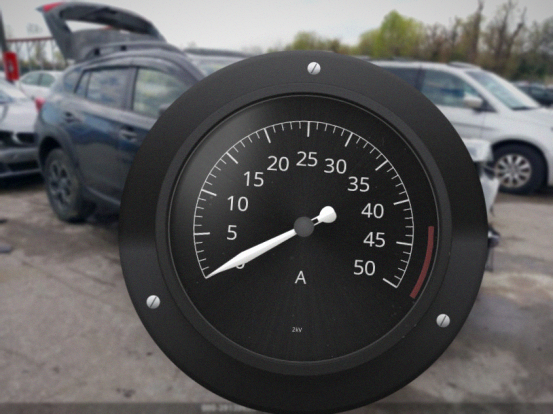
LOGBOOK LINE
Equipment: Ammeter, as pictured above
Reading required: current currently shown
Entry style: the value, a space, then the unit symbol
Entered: 0 A
